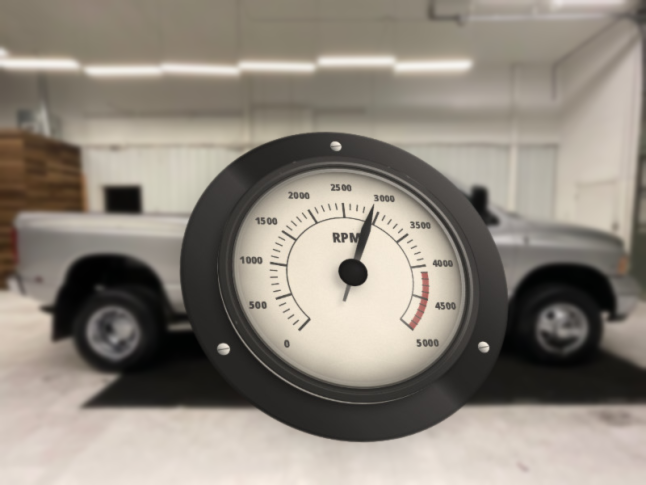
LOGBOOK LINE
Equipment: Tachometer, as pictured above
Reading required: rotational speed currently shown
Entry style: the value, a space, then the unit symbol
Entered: 2900 rpm
